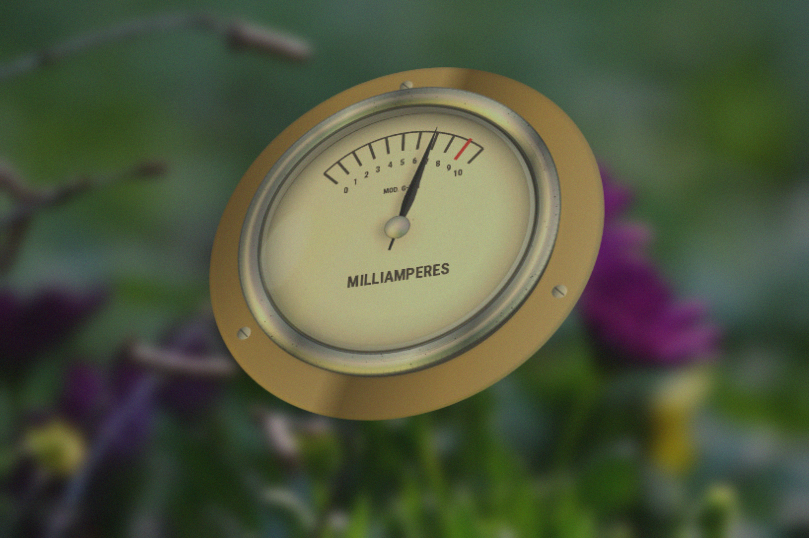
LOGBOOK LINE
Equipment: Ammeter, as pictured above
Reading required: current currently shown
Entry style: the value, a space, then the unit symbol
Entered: 7 mA
